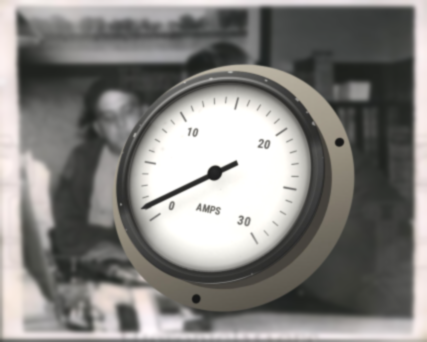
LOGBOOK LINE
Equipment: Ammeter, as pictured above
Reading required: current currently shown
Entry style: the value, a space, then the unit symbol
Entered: 1 A
